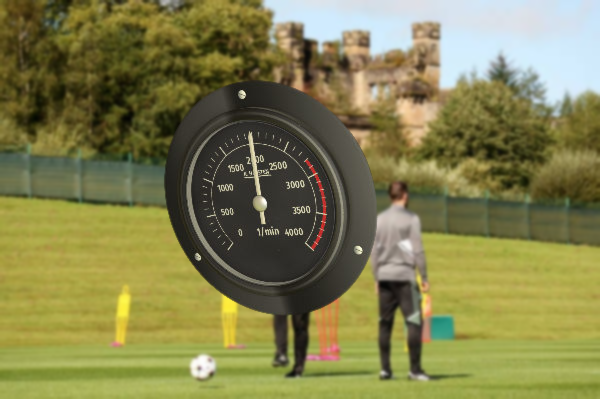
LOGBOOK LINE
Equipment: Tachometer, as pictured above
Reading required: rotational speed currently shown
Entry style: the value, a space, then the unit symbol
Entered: 2000 rpm
